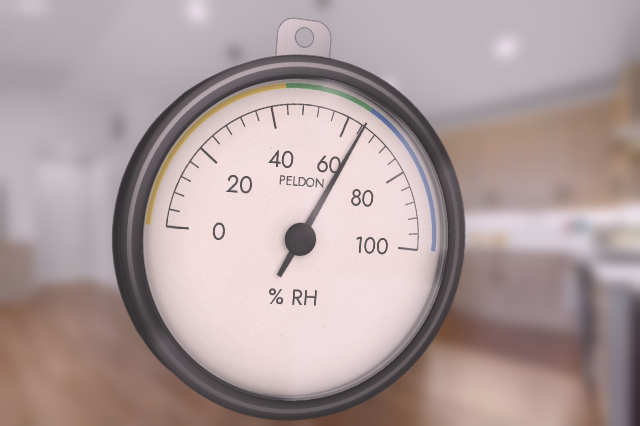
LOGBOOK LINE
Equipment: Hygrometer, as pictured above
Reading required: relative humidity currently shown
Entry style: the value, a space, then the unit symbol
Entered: 64 %
